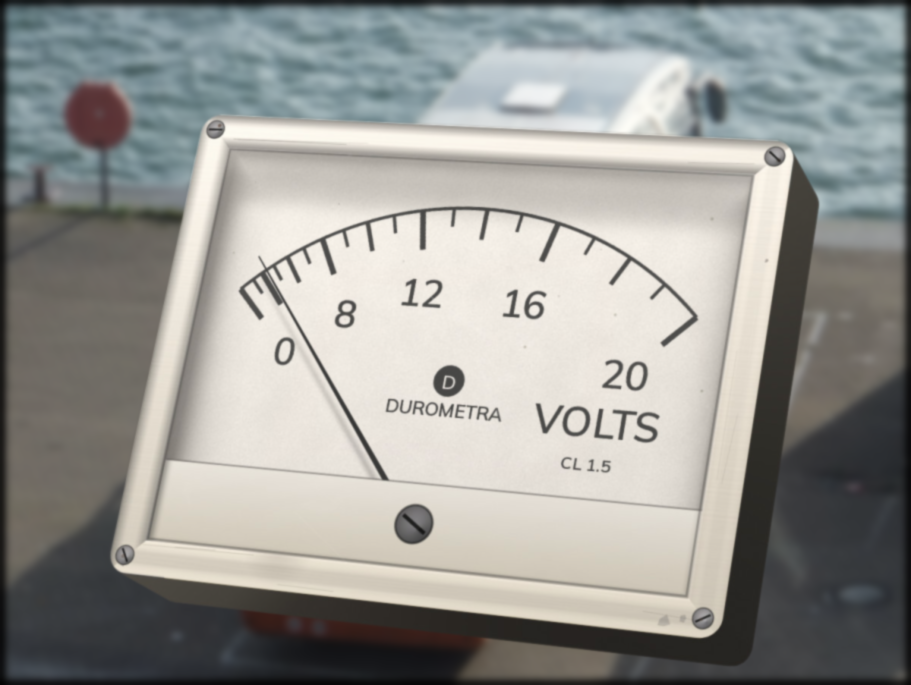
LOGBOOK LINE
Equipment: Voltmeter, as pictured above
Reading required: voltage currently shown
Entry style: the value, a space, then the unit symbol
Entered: 4.5 V
